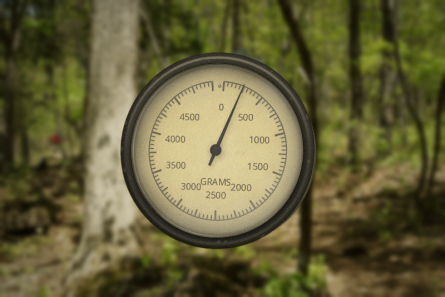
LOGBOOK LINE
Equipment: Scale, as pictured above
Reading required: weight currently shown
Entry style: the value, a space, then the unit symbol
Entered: 250 g
